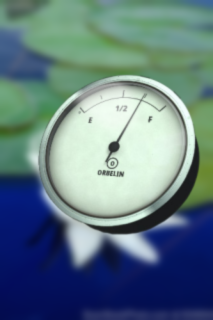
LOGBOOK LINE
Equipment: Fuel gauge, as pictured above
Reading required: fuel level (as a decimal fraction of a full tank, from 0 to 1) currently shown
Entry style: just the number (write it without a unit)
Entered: 0.75
